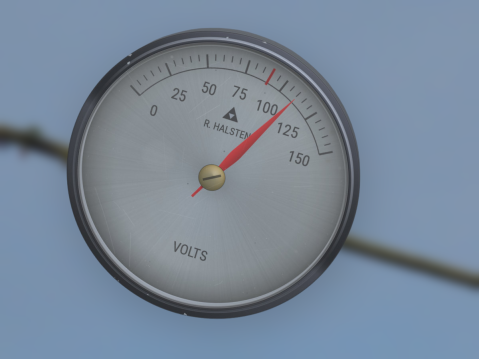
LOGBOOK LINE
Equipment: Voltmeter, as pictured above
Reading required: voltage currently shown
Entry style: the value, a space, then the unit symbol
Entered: 110 V
